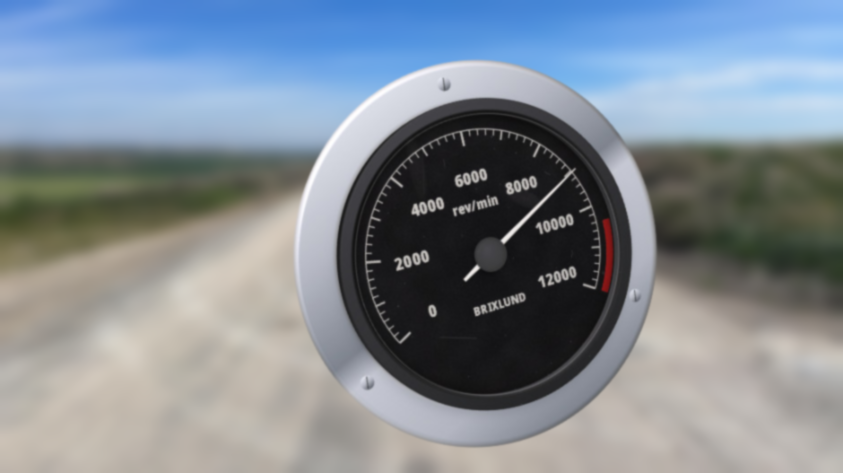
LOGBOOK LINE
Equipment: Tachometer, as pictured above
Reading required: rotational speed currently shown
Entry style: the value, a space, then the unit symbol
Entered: 9000 rpm
